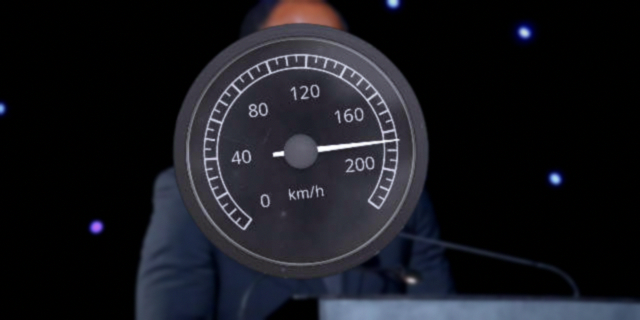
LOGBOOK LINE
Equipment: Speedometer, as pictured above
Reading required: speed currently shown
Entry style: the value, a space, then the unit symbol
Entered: 185 km/h
